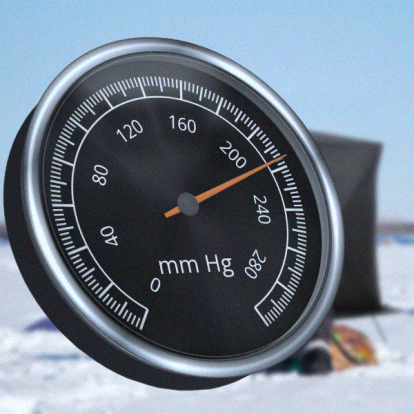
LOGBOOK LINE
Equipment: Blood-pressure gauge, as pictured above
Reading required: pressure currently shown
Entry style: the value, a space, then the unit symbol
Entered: 216 mmHg
